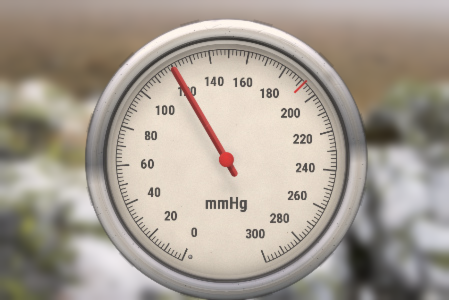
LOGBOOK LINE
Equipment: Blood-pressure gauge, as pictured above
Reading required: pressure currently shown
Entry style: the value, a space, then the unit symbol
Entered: 120 mmHg
